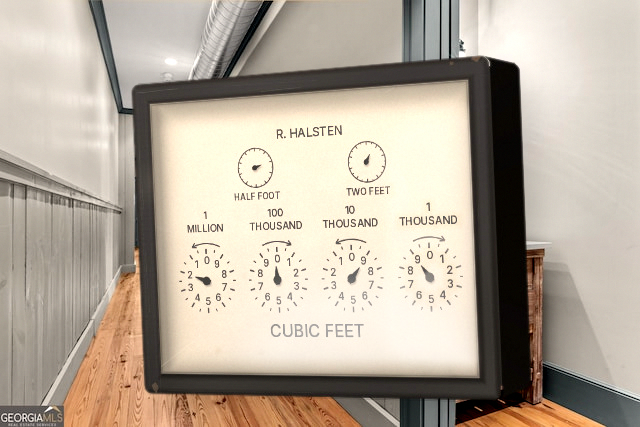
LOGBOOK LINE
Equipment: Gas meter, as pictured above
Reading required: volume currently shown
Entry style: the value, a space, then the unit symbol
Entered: 198900 ft³
